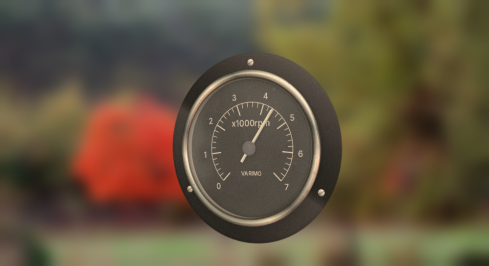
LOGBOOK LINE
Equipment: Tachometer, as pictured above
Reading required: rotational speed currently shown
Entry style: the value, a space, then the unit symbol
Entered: 4400 rpm
